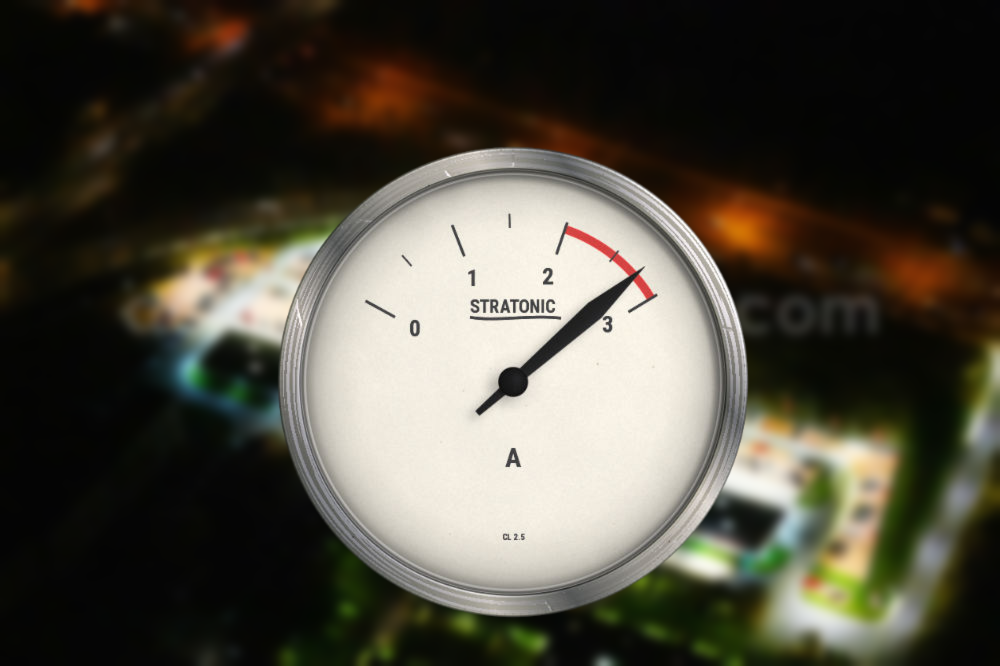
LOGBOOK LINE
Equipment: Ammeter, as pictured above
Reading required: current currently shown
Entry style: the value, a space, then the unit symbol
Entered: 2.75 A
